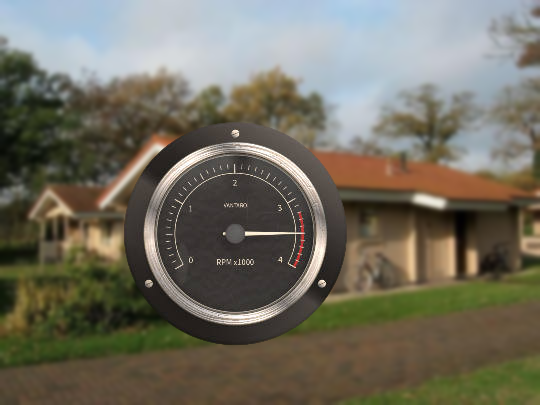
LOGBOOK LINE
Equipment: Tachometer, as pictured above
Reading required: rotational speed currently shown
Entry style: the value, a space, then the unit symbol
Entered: 3500 rpm
